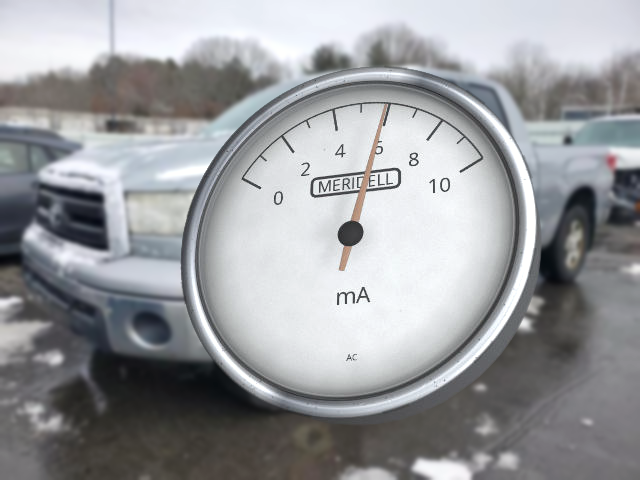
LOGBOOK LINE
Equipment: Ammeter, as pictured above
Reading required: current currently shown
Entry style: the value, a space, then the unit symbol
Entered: 6 mA
